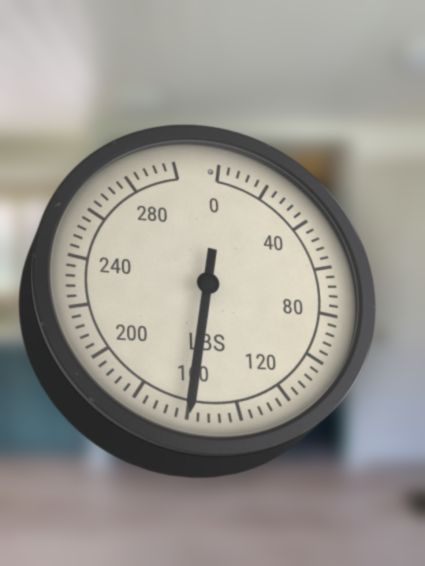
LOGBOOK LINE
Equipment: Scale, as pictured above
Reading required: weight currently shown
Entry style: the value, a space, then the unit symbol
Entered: 160 lb
